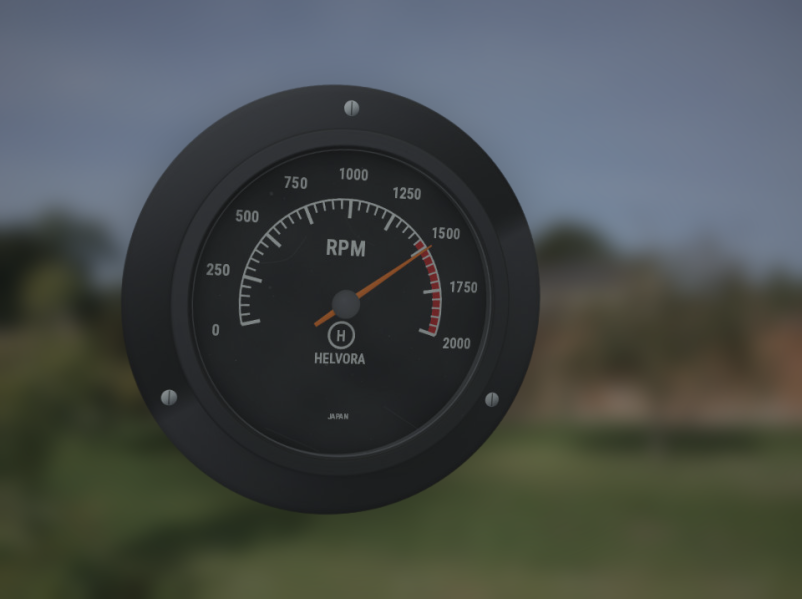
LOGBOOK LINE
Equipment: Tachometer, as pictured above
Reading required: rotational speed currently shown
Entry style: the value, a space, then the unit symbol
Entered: 1500 rpm
